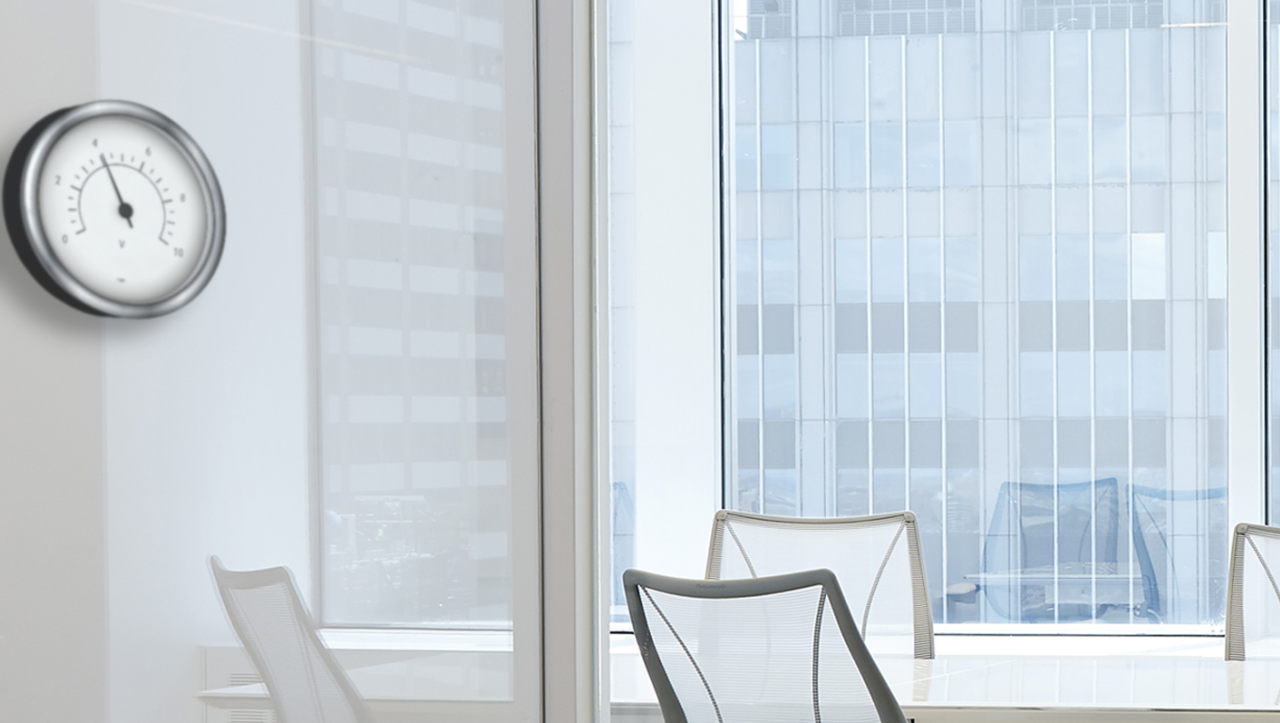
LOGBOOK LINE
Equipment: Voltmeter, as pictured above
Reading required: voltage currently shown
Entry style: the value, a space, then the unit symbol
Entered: 4 V
